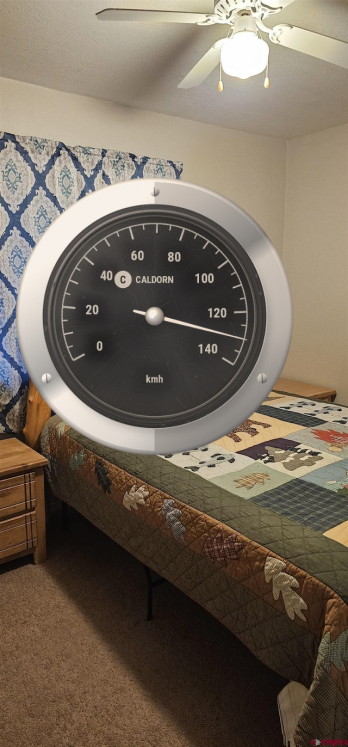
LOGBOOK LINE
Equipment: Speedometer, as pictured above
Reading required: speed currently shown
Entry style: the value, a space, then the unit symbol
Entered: 130 km/h
